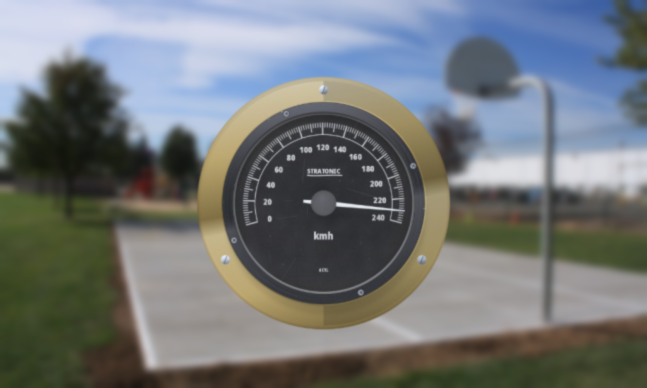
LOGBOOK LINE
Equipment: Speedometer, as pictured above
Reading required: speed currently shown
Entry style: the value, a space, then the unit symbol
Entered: 230 km/h
